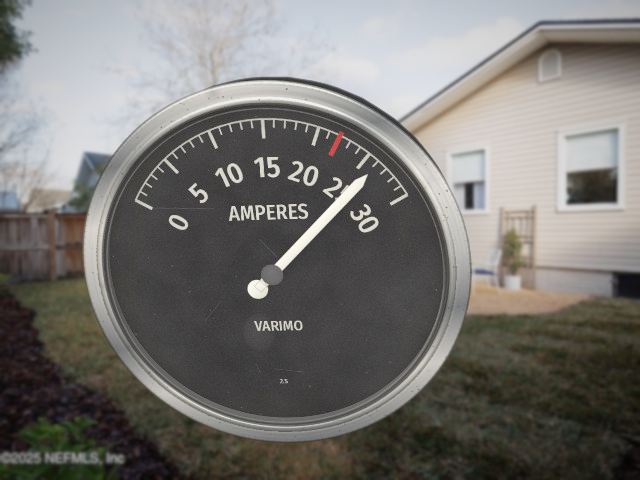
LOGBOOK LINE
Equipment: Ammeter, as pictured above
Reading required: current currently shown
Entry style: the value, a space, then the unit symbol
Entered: 26 A
